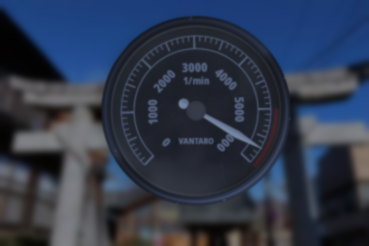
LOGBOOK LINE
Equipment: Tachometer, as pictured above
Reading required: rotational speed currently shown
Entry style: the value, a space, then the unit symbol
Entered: 5700 rpm
